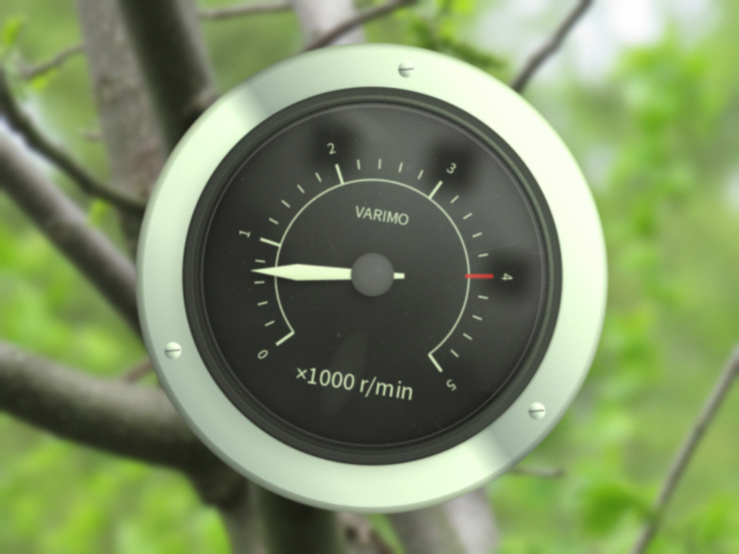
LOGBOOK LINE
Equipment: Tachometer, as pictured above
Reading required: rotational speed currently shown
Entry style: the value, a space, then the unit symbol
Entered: 700 rpm
